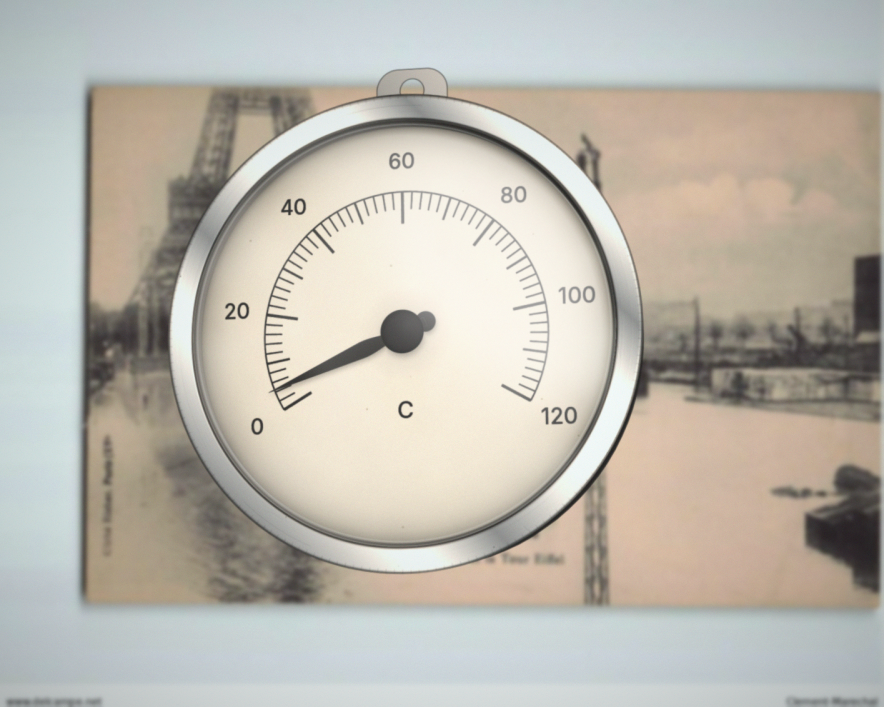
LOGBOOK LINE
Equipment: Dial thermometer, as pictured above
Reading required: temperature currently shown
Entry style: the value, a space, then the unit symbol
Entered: 4 °C
